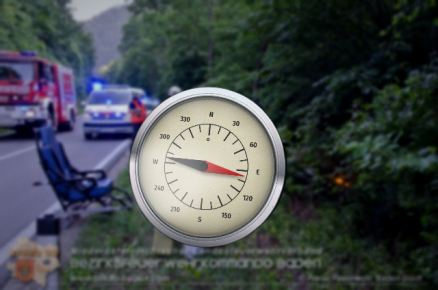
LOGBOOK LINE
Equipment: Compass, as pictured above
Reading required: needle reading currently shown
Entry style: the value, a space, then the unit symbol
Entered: 97.5 °
